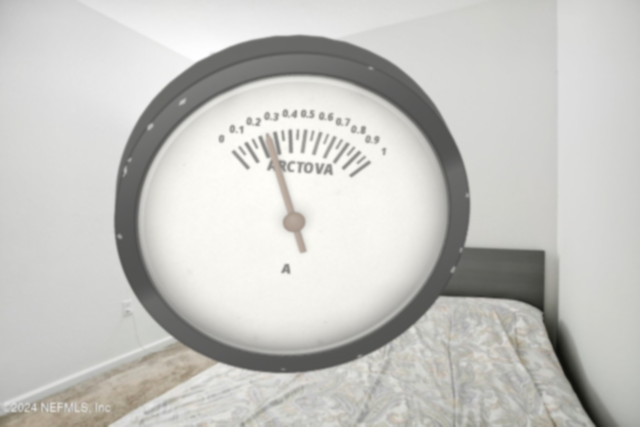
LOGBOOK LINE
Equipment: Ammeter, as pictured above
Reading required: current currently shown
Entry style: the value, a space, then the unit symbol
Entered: 0.25 A
